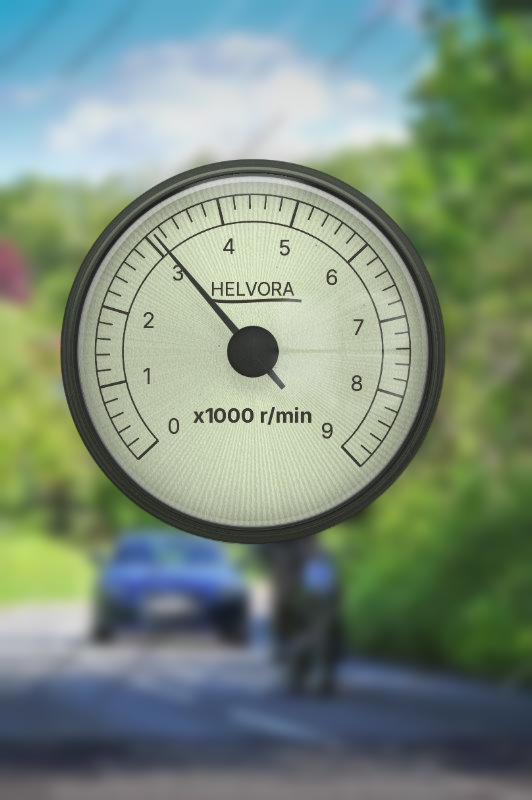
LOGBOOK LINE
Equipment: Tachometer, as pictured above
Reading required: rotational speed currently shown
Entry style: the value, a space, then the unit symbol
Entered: 3100 rpm
